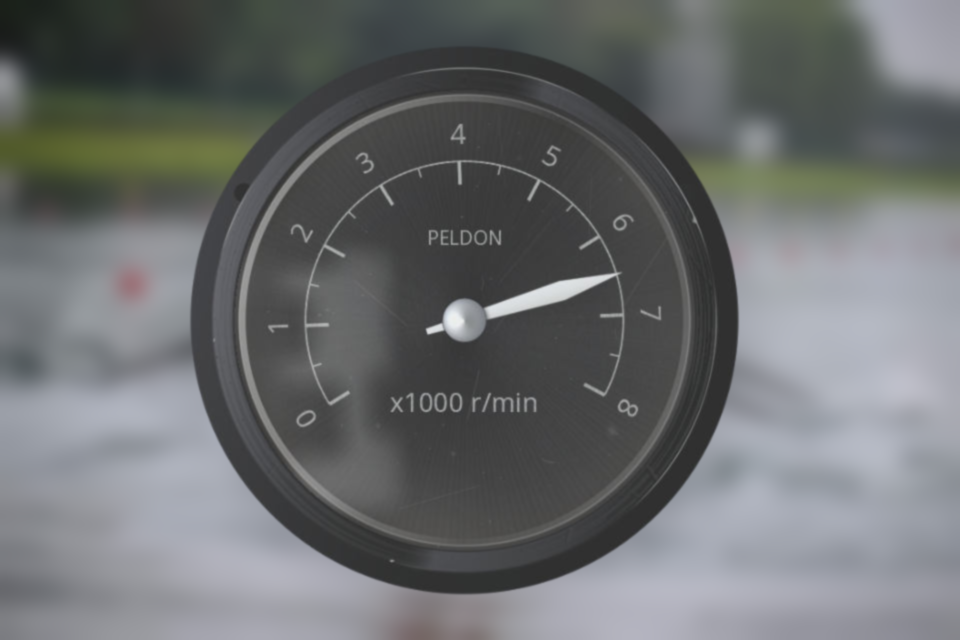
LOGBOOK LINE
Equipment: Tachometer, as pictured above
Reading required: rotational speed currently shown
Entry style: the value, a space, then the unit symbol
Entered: 6500 rpm
